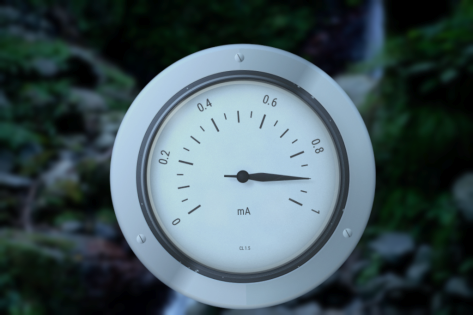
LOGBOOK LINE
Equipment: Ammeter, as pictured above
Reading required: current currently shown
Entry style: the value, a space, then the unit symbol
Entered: 0.9 mA
